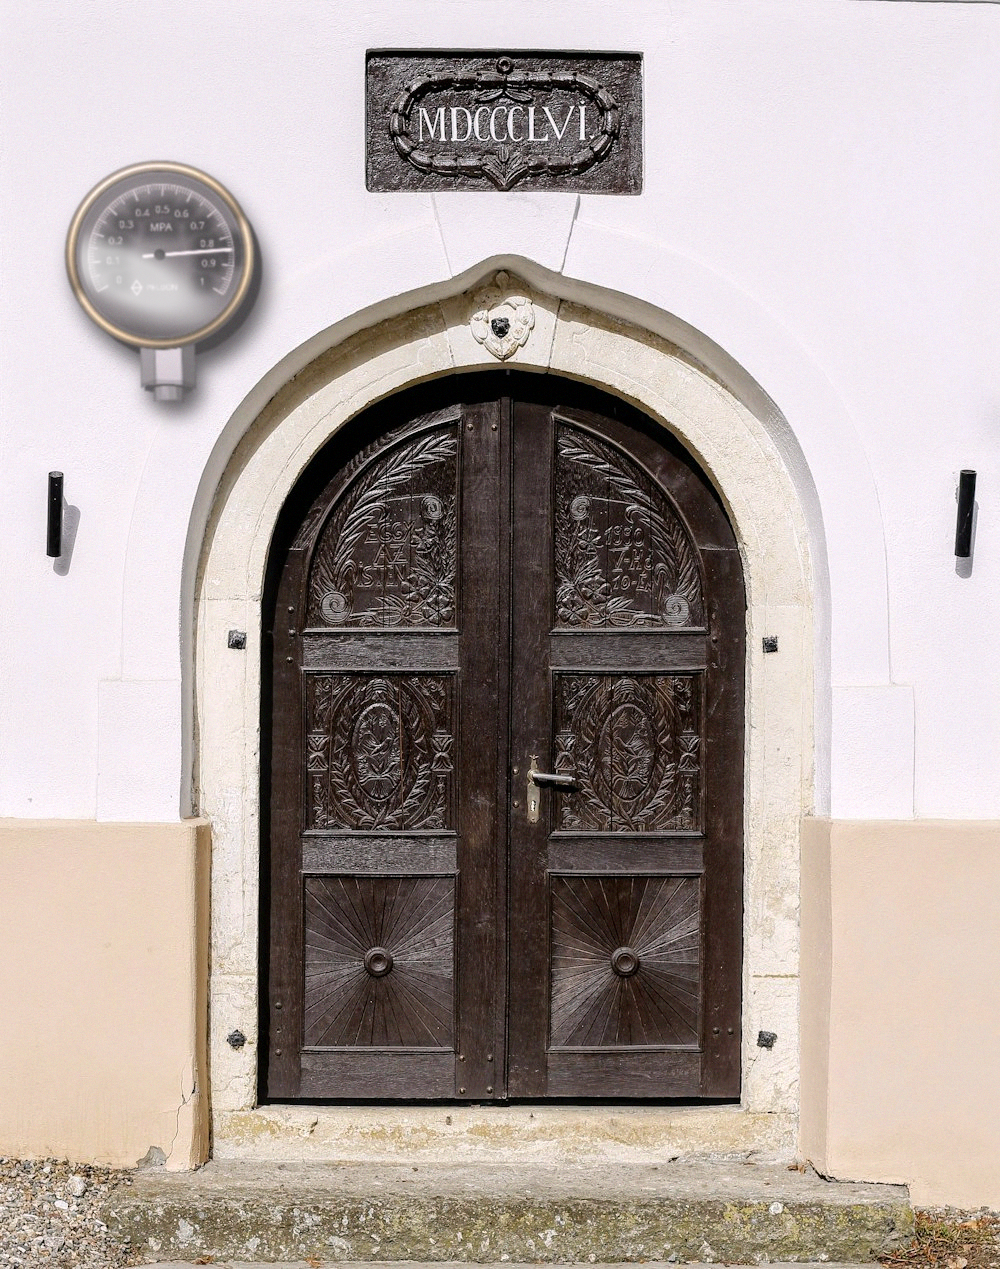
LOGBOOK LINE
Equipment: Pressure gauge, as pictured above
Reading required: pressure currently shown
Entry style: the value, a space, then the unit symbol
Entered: 0.85 MPa
